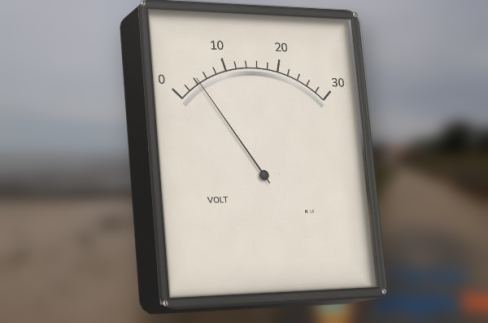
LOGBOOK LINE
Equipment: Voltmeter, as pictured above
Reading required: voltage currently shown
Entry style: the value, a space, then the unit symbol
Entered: 4 V
